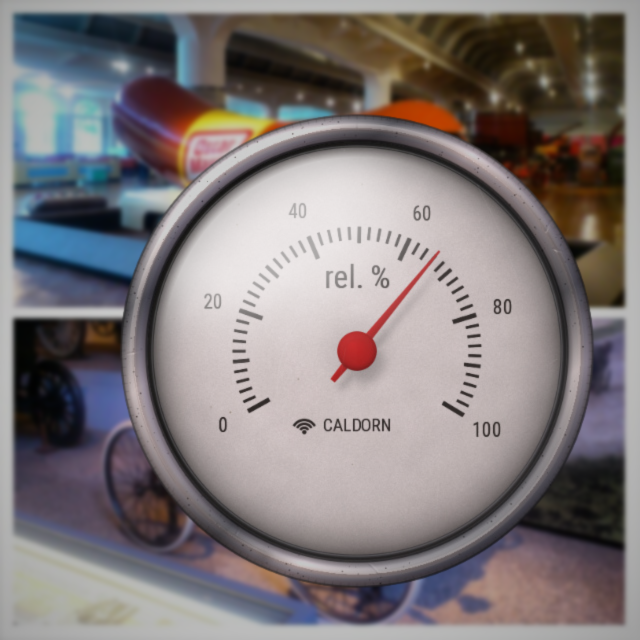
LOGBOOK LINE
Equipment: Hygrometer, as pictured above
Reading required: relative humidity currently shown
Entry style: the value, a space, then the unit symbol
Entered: 66 %
